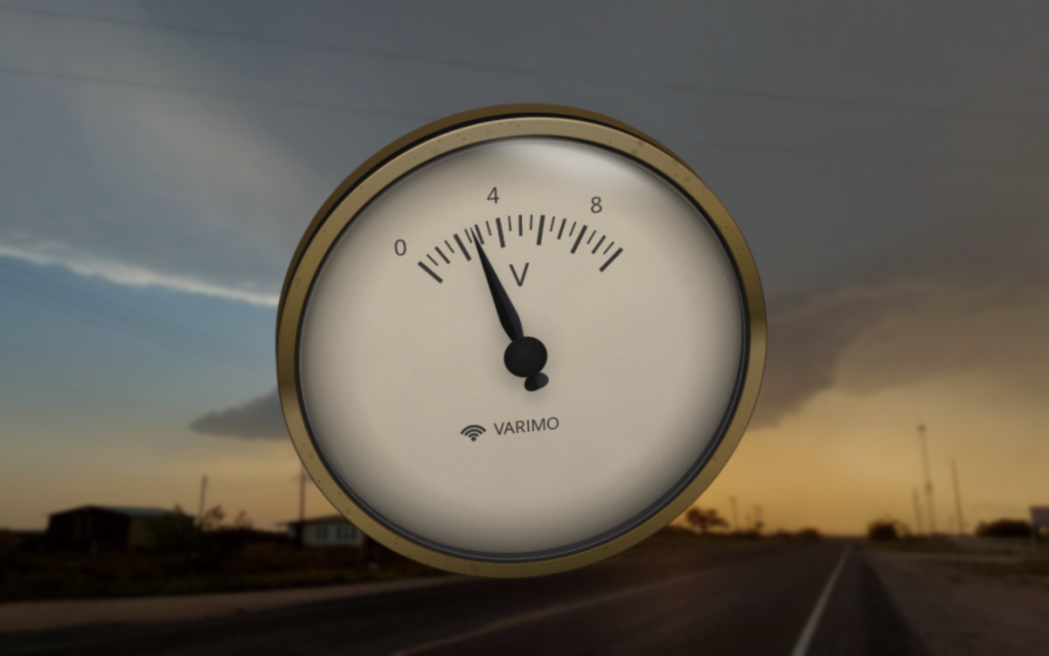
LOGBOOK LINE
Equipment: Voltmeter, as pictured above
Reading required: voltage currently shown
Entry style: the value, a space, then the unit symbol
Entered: 2.75 V
